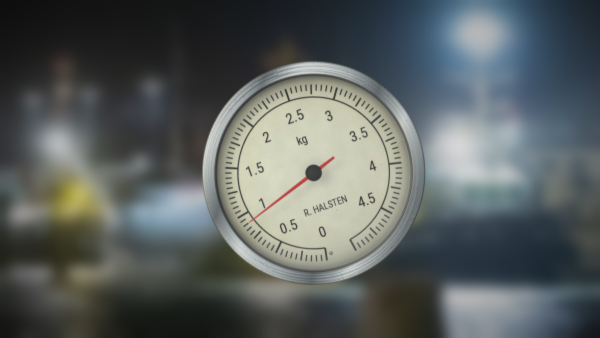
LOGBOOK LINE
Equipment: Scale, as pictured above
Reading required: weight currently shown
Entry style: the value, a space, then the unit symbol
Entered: 0.9 kg
